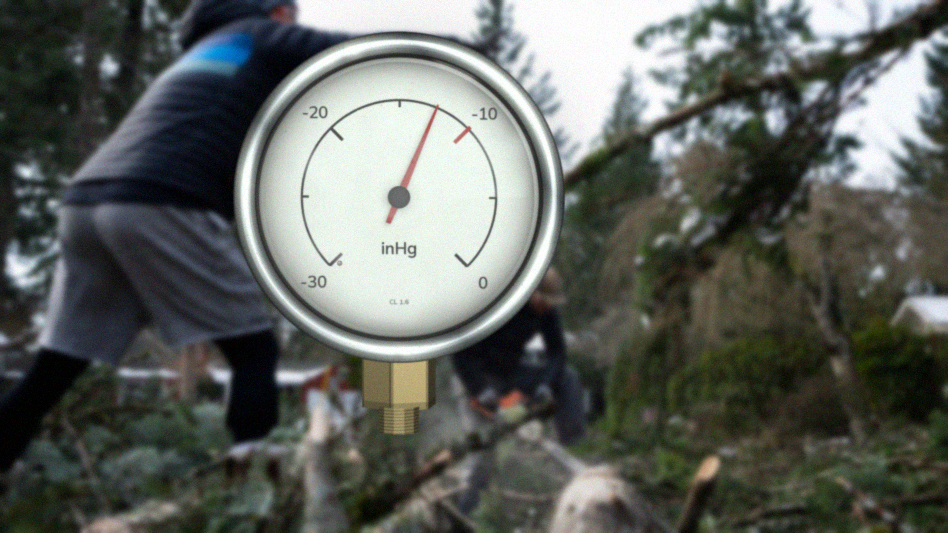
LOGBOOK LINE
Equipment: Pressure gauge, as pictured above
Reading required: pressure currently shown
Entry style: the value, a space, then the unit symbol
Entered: -12.5 inHg
